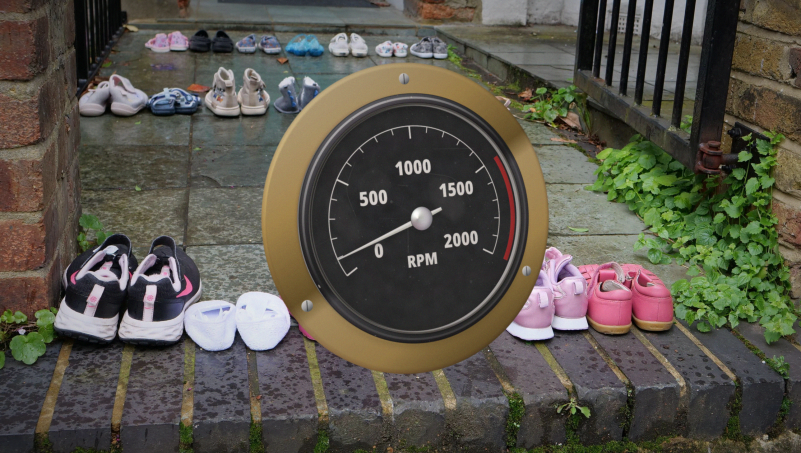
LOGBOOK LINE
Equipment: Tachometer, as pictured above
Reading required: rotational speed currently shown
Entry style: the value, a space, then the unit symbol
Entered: 100 rpm
